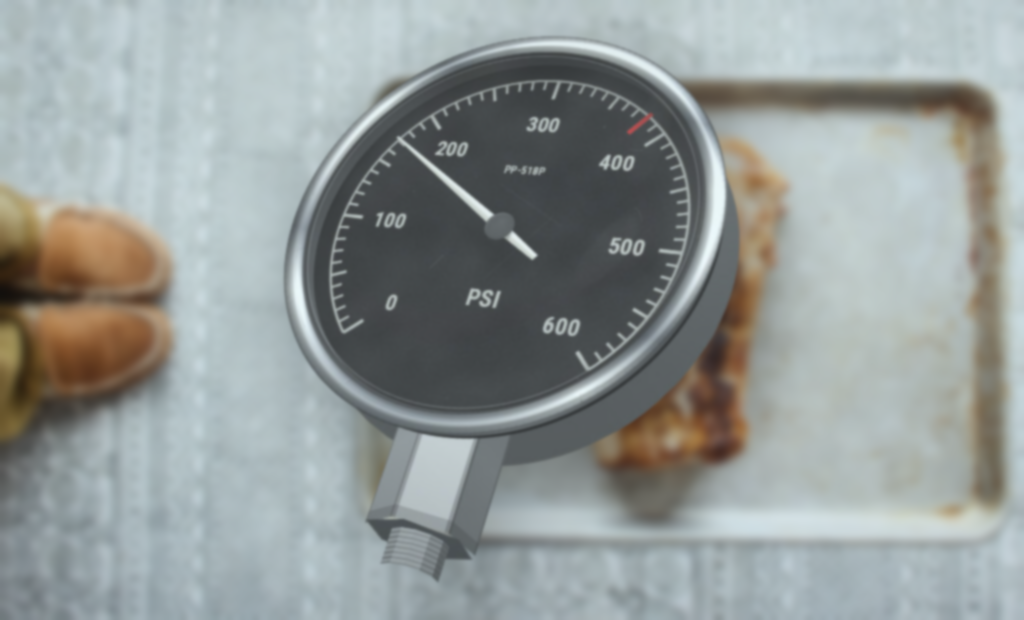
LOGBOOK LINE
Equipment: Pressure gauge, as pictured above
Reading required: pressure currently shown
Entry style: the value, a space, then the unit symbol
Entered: 170 psi
